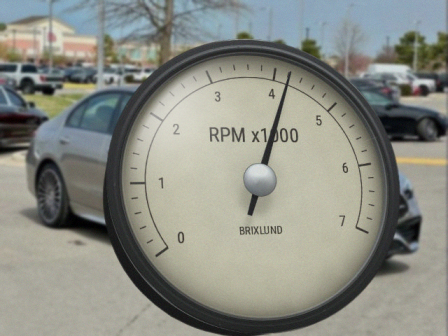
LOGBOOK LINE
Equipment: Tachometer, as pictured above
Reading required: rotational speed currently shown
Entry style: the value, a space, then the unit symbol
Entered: 4200 rpm
